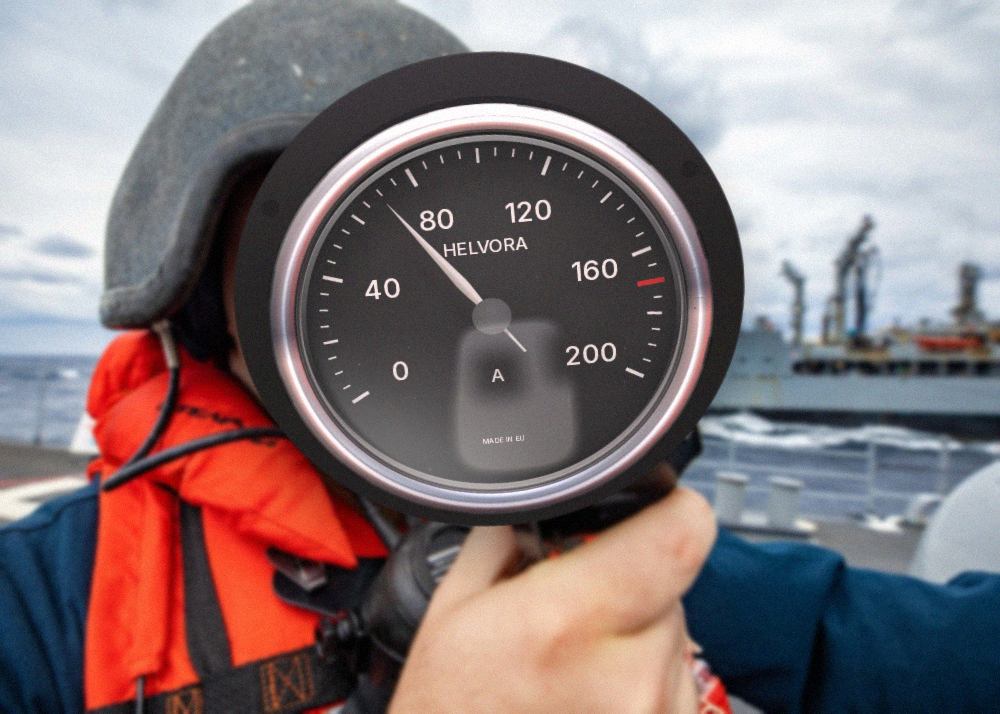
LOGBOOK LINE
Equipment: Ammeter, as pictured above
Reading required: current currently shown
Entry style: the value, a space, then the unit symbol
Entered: 70 A
